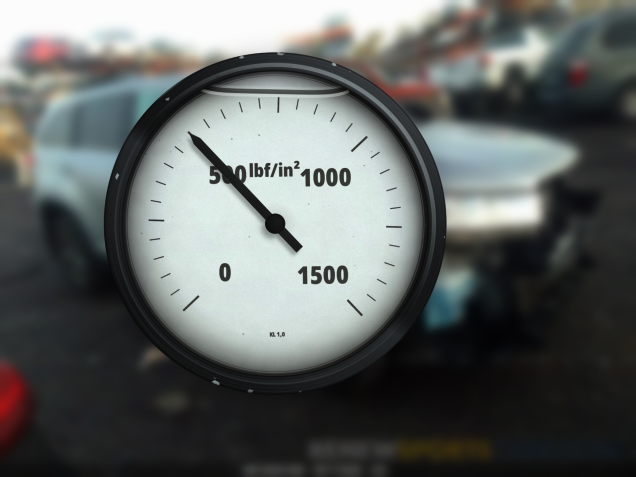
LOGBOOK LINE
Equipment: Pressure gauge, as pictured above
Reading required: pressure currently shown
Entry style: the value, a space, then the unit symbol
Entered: 500 psi
